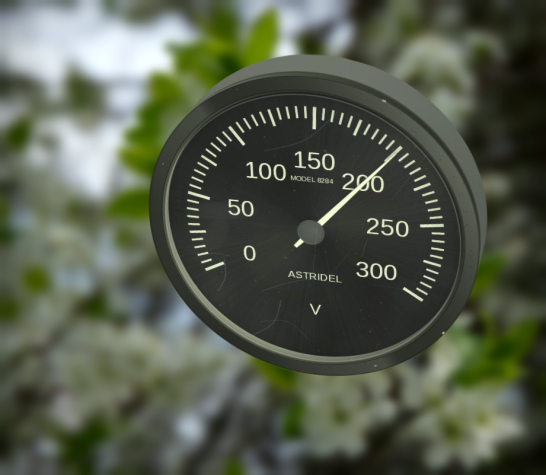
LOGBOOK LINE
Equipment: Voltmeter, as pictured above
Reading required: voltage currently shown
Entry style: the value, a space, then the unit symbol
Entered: 200 V
